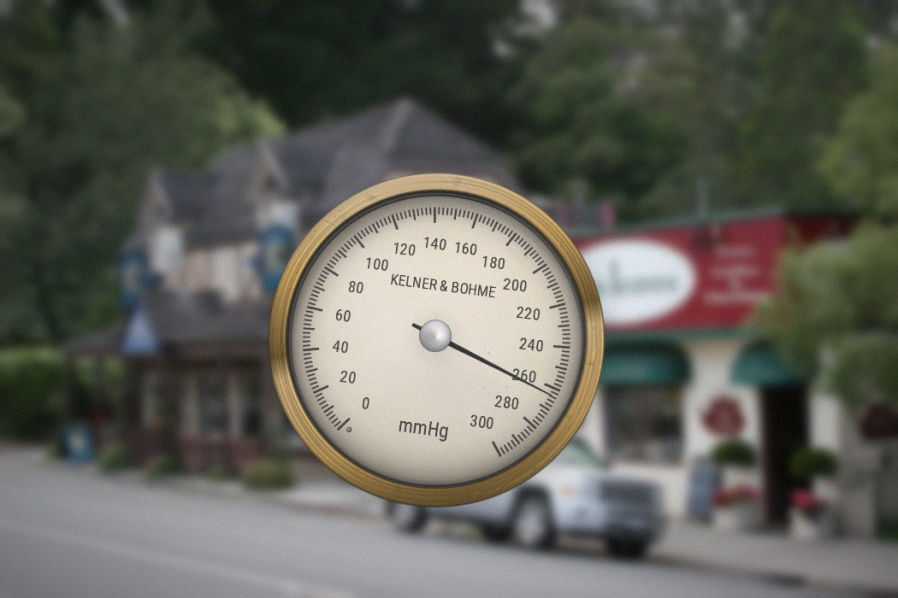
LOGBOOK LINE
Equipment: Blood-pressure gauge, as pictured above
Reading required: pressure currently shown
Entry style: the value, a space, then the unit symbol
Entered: 264 mmHg
